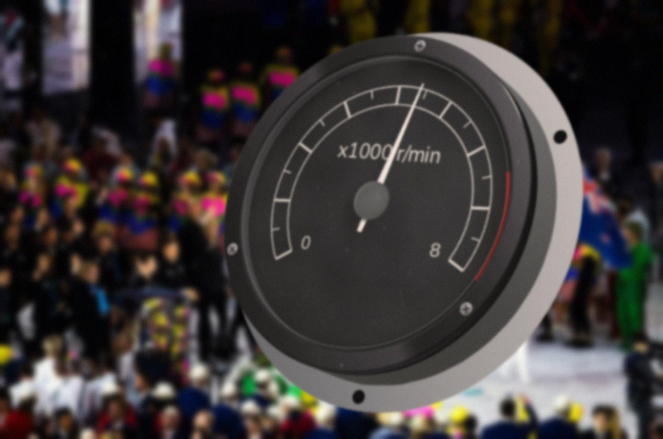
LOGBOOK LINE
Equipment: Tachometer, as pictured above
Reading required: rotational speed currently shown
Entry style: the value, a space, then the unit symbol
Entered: 4500 rpm
